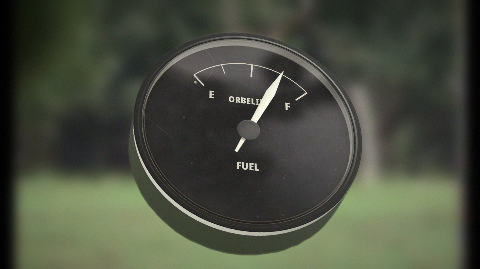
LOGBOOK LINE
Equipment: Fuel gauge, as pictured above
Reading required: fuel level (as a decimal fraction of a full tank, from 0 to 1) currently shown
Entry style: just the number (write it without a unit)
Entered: 0.75
